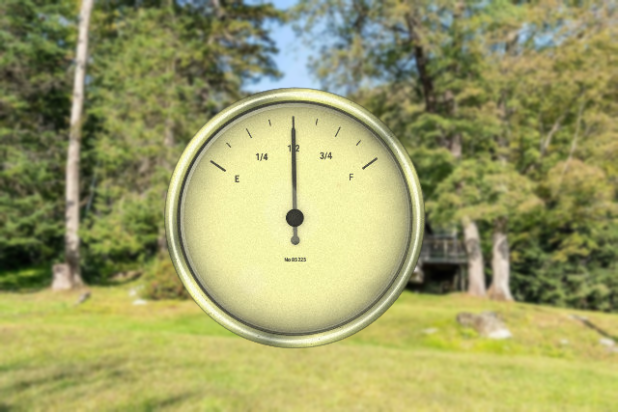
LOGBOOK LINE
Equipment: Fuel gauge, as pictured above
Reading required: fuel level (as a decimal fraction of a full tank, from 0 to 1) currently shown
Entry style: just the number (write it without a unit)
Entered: 0.5
